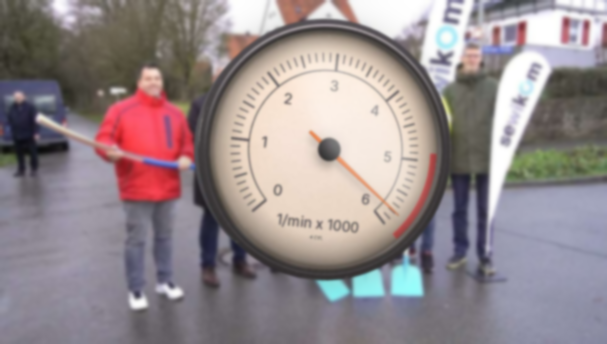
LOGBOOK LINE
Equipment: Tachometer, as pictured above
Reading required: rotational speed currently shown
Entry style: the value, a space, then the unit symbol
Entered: 5800 rpm
